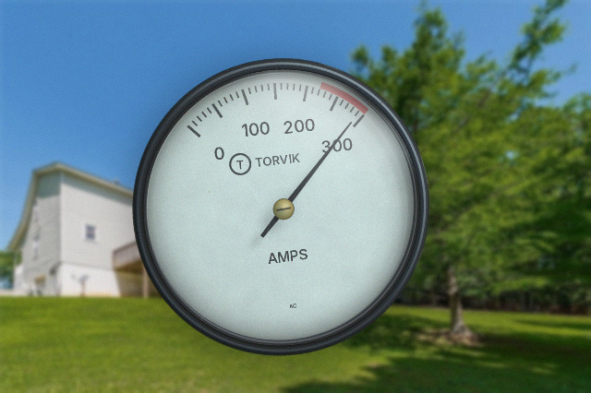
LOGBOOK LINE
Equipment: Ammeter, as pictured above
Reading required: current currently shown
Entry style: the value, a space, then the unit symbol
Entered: 290 A
